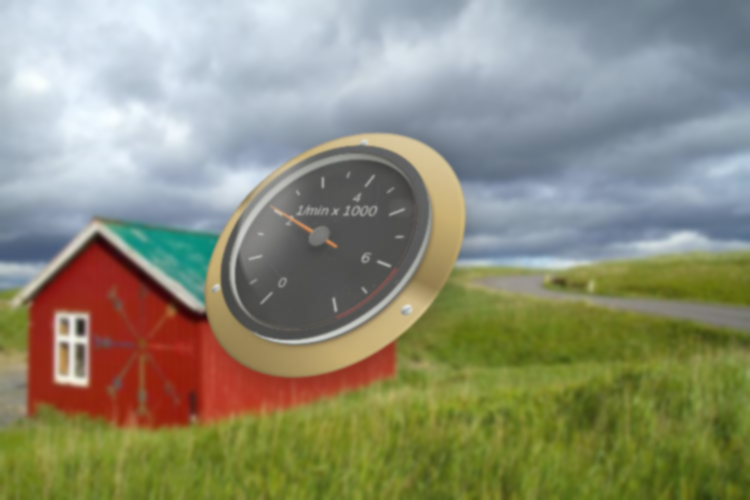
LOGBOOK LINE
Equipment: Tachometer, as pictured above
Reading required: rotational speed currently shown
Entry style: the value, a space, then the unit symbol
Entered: 2000 rpm
